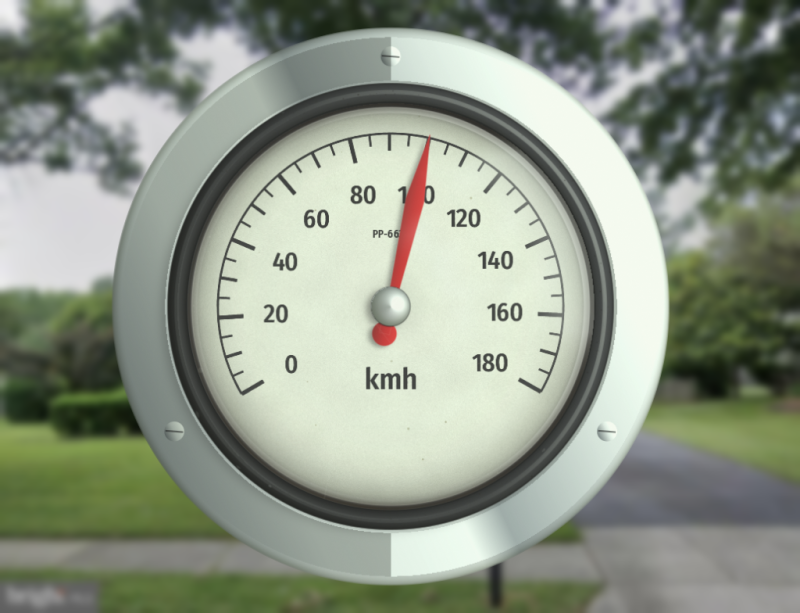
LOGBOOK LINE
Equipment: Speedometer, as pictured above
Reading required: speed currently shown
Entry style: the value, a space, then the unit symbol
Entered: 100 km/h
